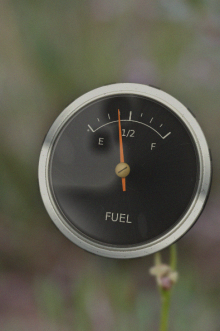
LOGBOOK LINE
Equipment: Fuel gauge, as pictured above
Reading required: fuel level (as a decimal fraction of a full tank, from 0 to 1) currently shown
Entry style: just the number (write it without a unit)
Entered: 0.375
